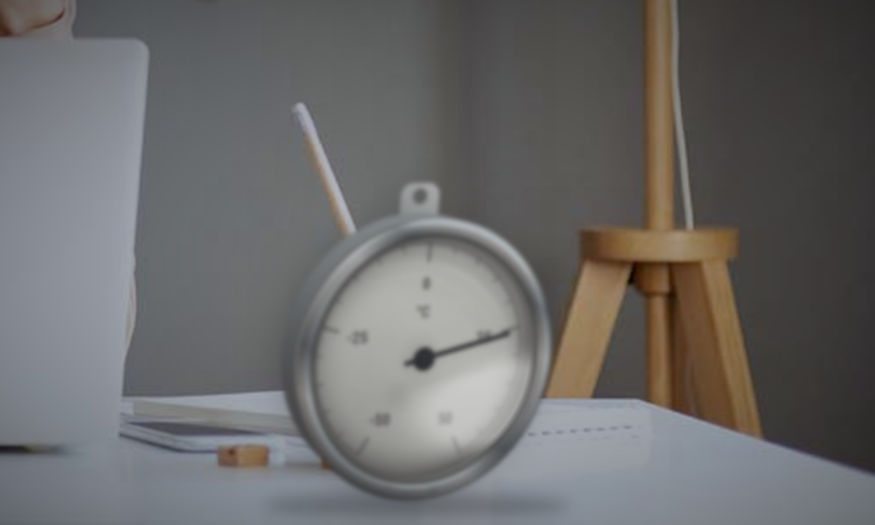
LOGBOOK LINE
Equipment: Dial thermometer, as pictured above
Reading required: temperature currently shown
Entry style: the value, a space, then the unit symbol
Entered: 25 °C
